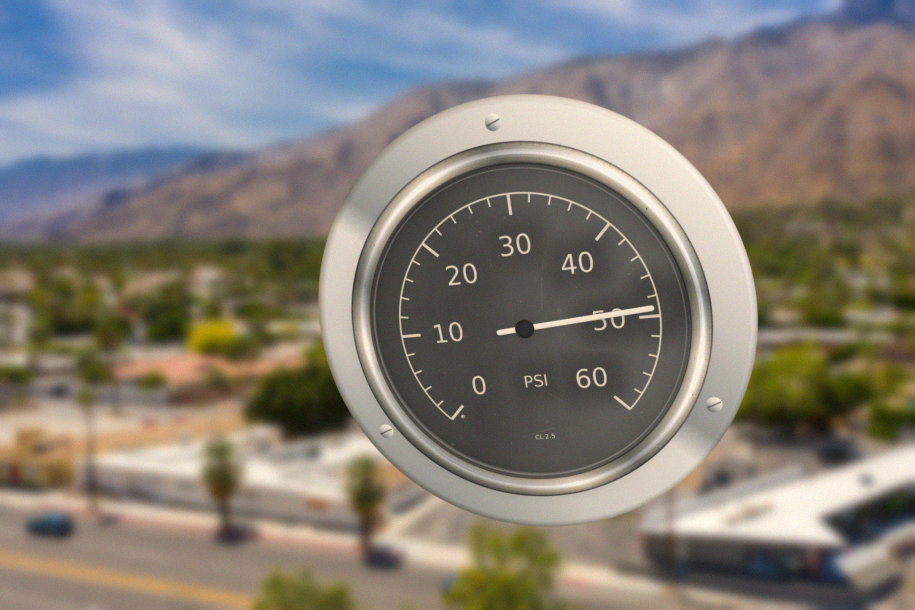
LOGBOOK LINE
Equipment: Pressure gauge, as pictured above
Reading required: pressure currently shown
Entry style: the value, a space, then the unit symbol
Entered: 49 psi
